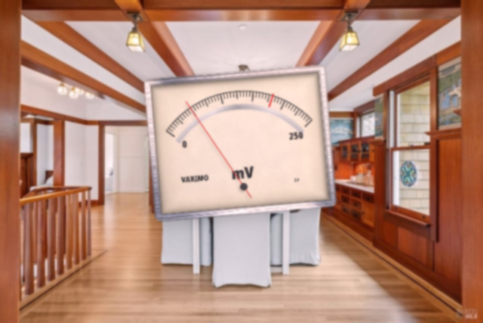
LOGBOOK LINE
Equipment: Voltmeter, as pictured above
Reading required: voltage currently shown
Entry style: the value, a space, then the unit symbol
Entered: 50 mV
